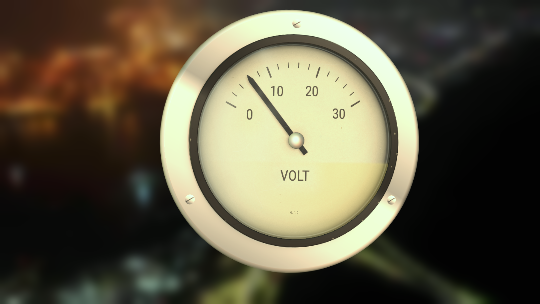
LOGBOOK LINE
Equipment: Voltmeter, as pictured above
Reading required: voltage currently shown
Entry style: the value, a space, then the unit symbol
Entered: 6 V
